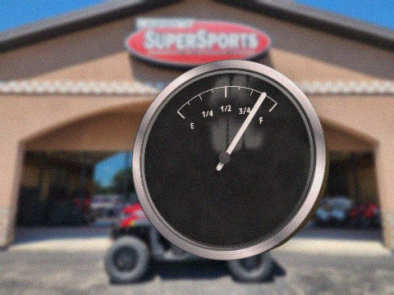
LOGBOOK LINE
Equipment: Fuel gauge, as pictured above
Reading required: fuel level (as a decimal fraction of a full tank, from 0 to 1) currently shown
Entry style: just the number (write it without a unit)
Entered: 0.875
